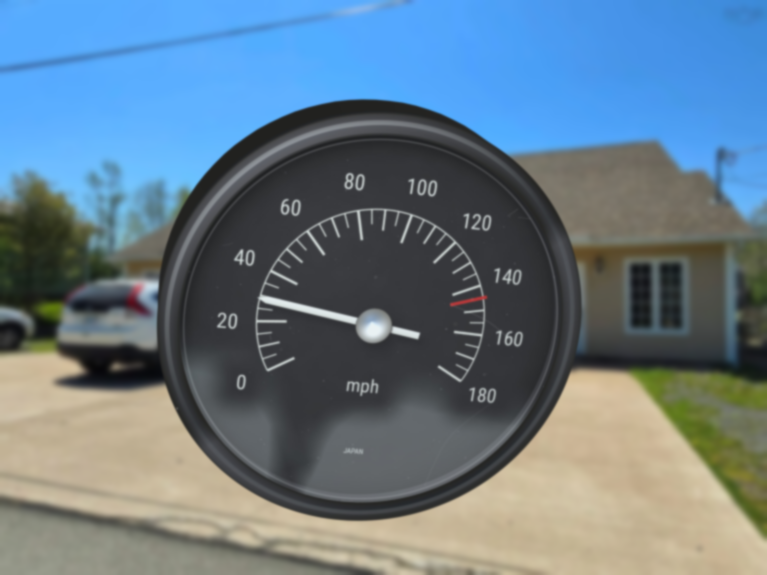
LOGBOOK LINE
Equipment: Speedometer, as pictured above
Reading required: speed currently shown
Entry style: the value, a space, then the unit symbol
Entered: 30 mph
